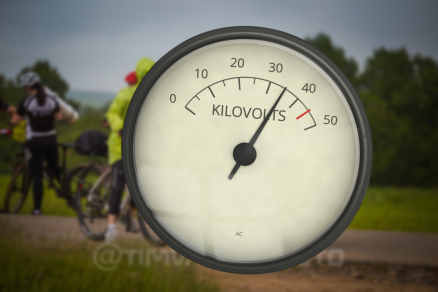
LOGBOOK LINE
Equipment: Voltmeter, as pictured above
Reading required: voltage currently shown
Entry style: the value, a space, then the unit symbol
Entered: 35 kV
